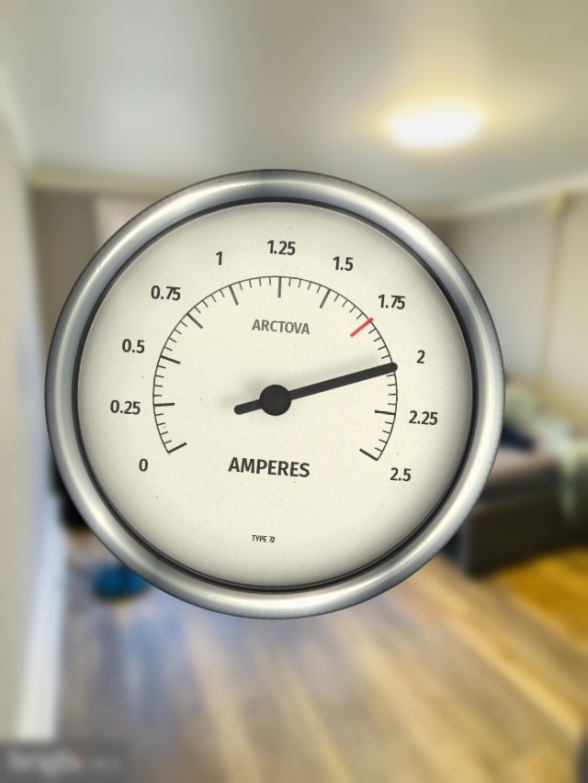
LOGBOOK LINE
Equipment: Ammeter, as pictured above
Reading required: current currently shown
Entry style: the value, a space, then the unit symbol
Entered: 2 A
